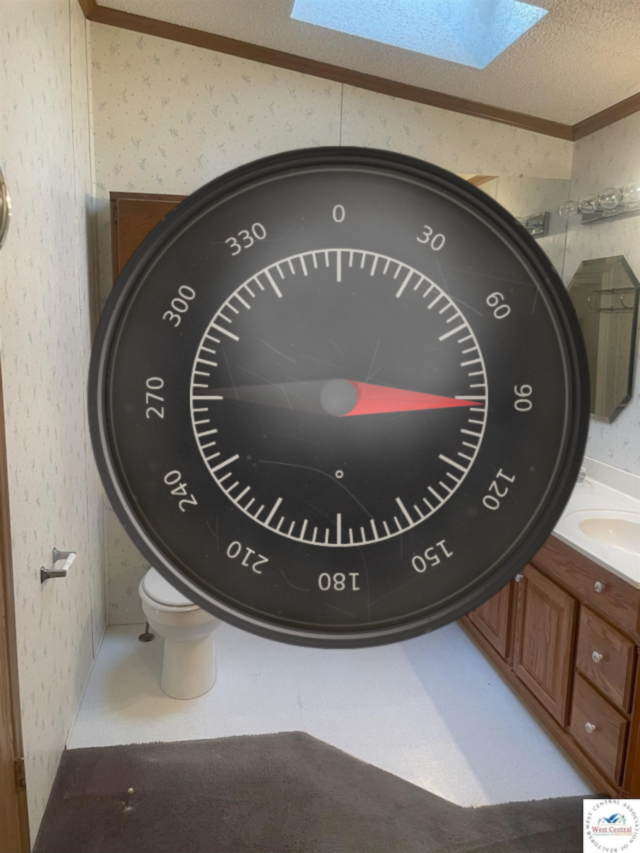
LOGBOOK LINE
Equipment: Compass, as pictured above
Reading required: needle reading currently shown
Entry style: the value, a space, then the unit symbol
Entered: 92.5 °
